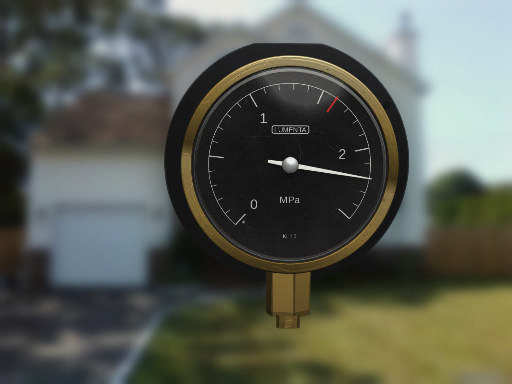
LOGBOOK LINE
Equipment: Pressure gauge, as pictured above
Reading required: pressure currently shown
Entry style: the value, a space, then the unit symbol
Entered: 2.2 MPa
